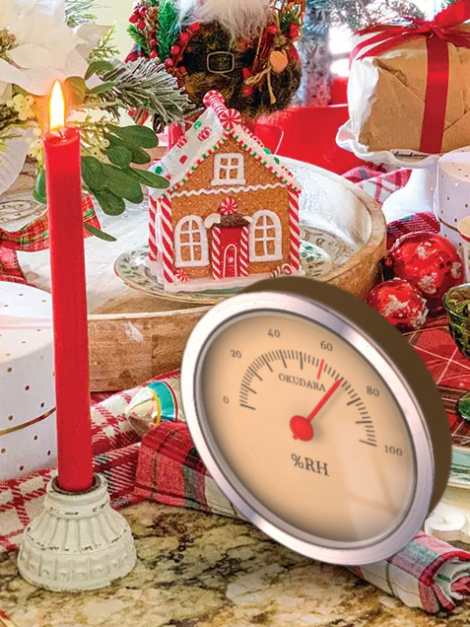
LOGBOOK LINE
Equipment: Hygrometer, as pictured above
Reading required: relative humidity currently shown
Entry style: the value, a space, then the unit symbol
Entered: 70 %
